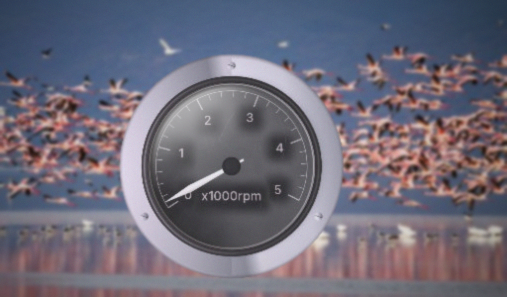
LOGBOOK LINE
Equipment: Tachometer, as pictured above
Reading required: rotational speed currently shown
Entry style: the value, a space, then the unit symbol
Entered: 100 rpm
